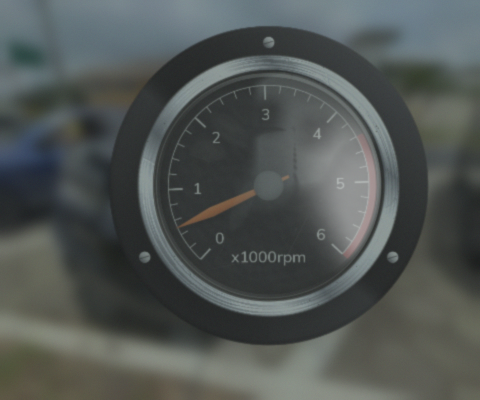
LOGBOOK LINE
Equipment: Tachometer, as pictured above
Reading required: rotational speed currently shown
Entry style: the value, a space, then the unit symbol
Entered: 500 rpm
